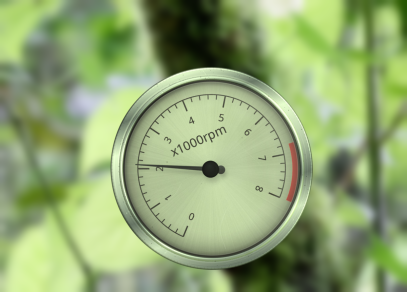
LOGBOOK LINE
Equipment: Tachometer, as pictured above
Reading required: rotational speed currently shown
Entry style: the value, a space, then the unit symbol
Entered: 2100 rpm
